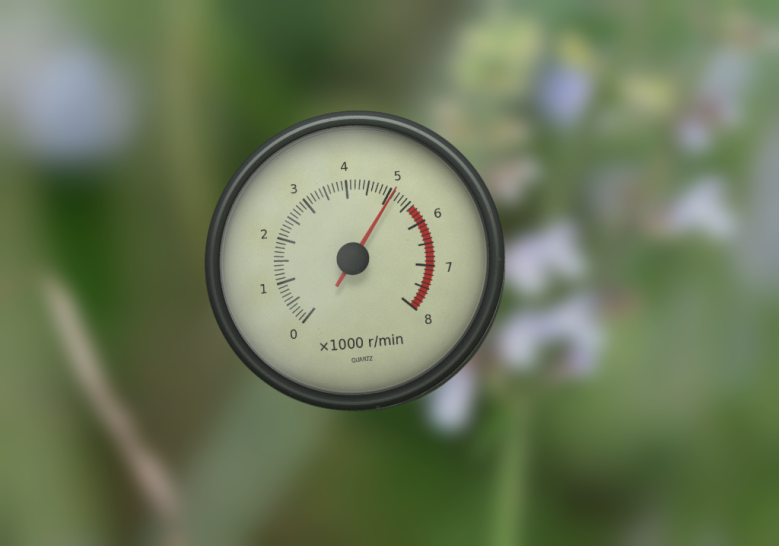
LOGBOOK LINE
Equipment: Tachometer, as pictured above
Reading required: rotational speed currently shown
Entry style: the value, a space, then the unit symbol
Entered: 5100 rpm
